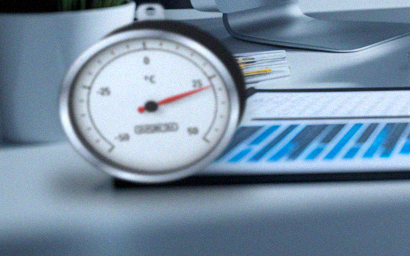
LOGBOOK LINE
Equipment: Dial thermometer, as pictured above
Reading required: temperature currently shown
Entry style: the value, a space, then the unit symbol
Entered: 27.5 °C
